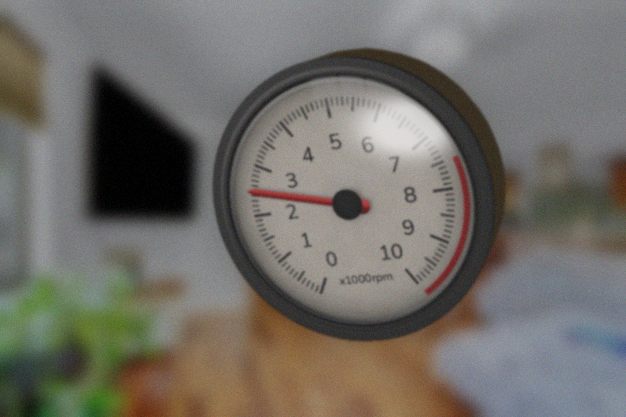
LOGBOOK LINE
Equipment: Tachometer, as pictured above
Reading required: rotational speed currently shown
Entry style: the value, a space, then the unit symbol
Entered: 2500 rpm
